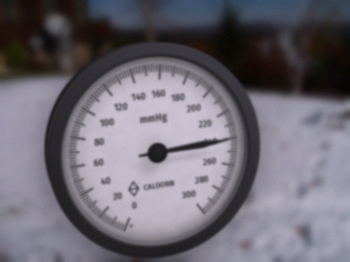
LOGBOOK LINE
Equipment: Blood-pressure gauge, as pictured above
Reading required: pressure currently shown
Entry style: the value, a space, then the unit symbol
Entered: 240 mmHg
